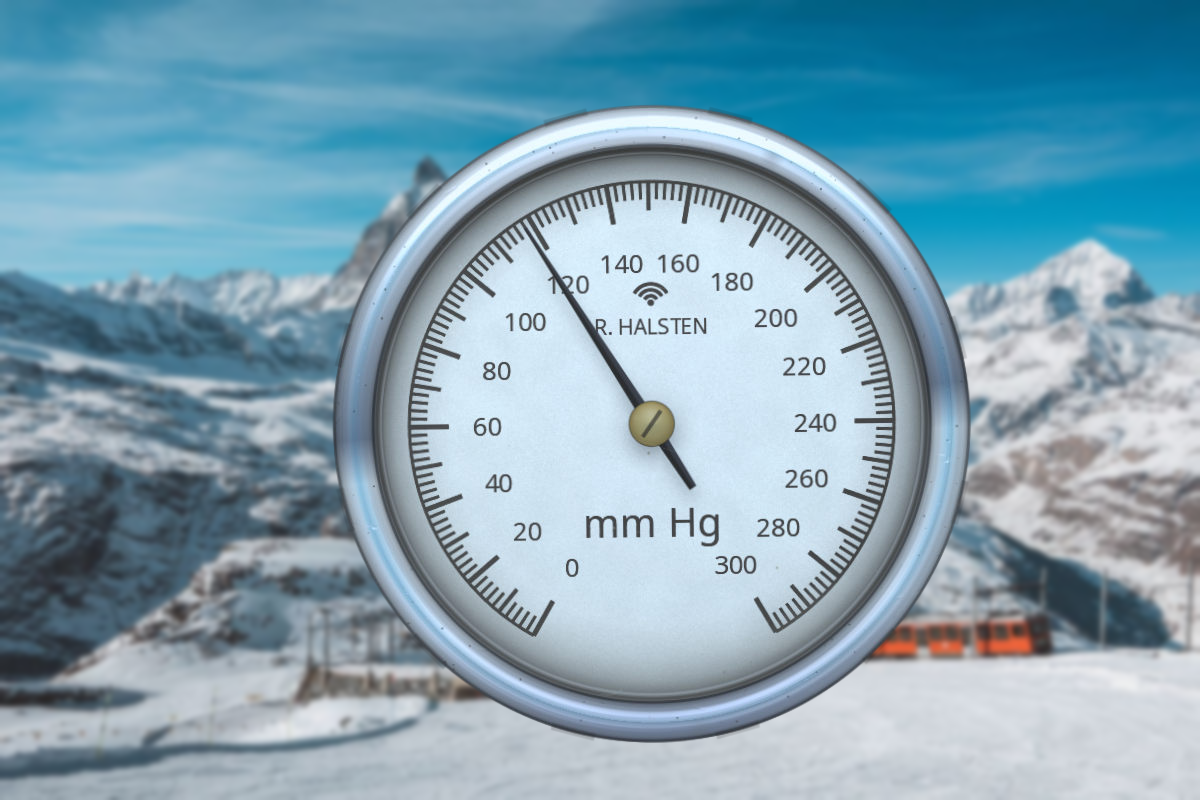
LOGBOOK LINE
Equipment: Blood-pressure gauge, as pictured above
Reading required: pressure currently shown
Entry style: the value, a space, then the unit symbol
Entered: 118 mmHg
